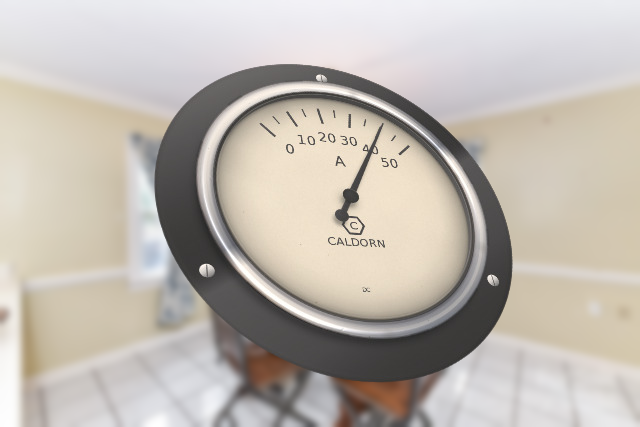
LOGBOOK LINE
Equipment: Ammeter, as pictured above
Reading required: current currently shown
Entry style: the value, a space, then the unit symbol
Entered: 40 A
